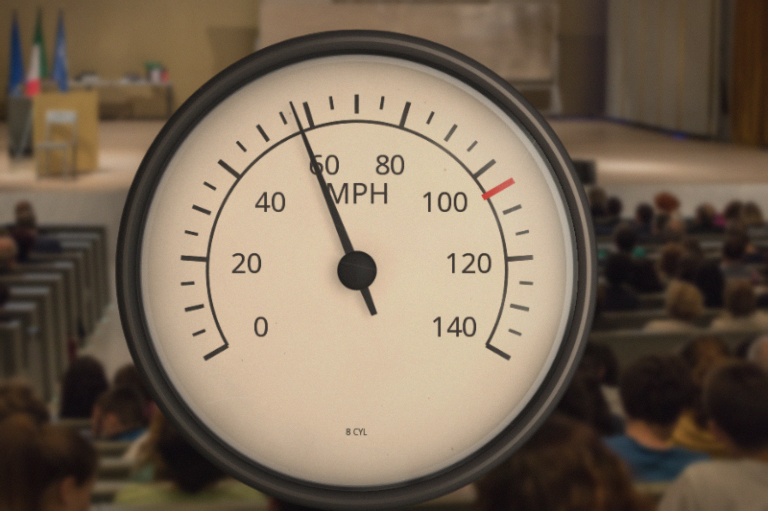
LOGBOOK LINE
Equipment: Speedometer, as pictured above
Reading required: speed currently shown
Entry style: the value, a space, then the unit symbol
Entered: 57.5 mph
